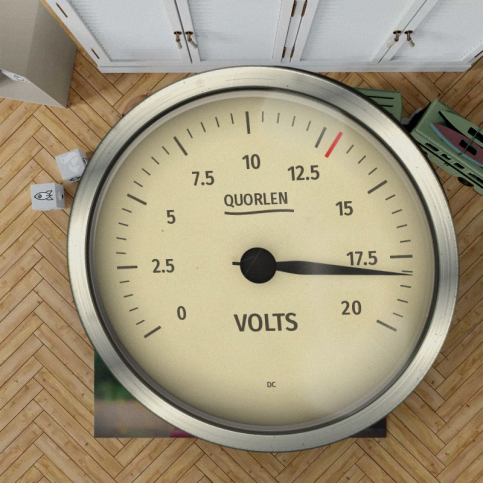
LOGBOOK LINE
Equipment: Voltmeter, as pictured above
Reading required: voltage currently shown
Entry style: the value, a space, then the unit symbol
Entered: 18 V
